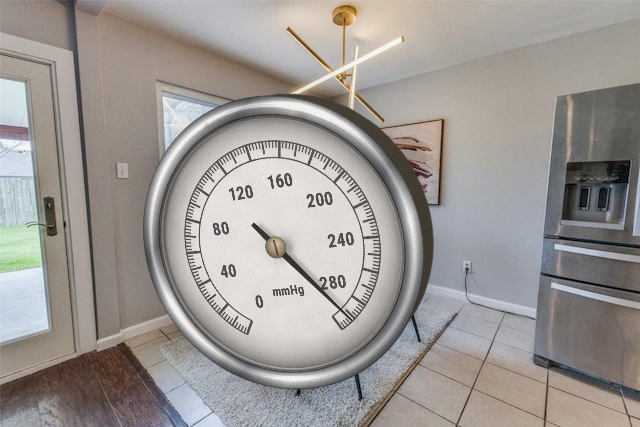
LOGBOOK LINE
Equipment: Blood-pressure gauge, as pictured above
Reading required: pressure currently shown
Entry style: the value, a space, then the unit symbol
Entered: 290 mmHg
